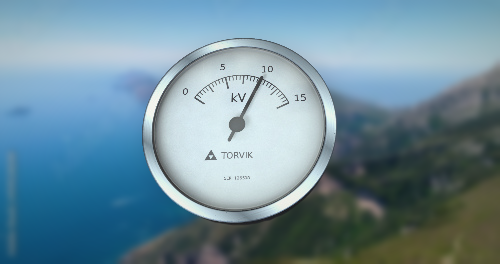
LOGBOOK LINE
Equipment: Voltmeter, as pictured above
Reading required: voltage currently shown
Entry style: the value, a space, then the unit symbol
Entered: 10 kV
